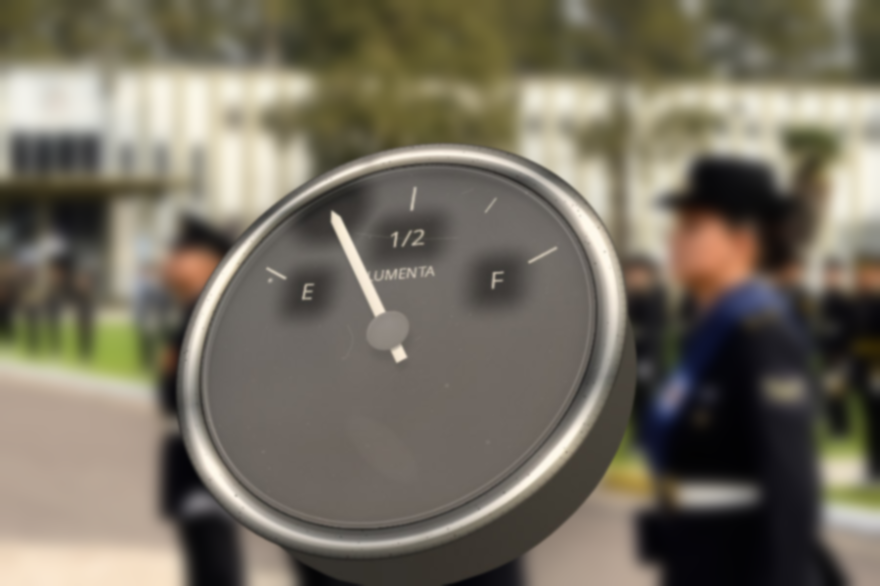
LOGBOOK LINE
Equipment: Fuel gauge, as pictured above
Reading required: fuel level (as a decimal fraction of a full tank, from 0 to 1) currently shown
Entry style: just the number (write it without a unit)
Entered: 0.25
